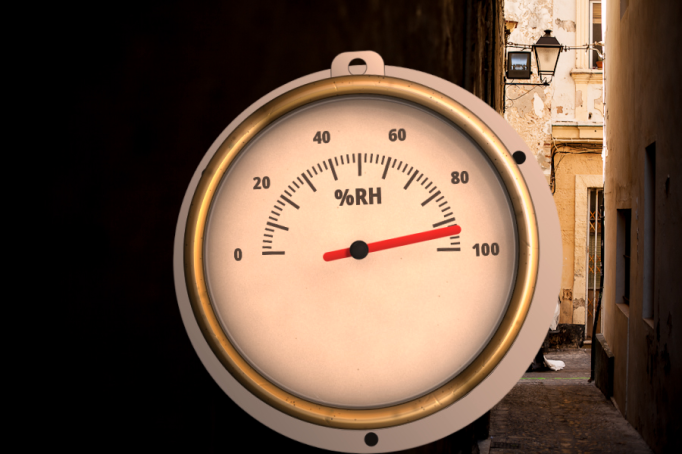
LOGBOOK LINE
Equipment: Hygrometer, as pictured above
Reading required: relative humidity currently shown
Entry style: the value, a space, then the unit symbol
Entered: 94 %
